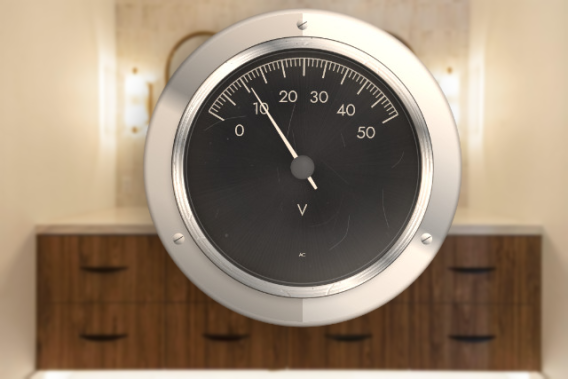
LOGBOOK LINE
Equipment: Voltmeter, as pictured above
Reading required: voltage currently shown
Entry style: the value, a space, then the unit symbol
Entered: 11 V
